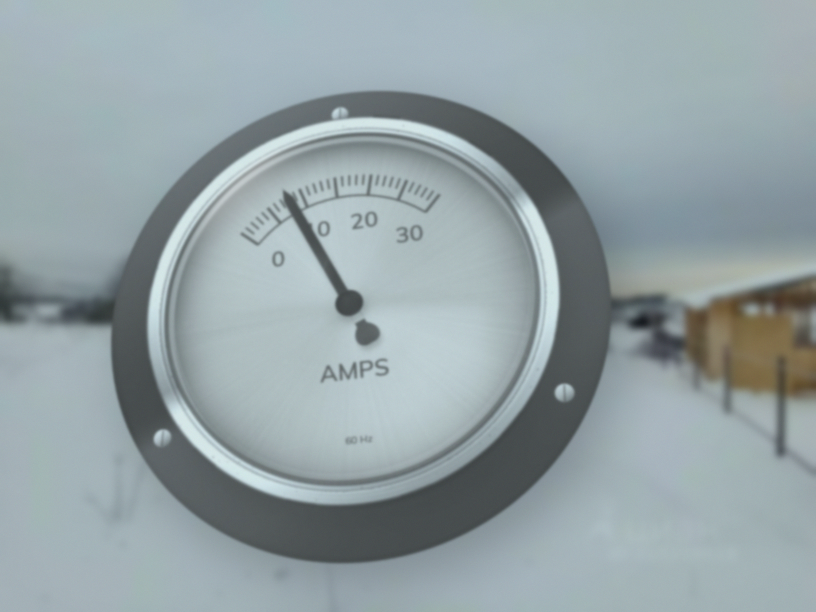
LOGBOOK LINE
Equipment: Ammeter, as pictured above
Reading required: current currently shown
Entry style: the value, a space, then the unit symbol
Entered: 8 A
